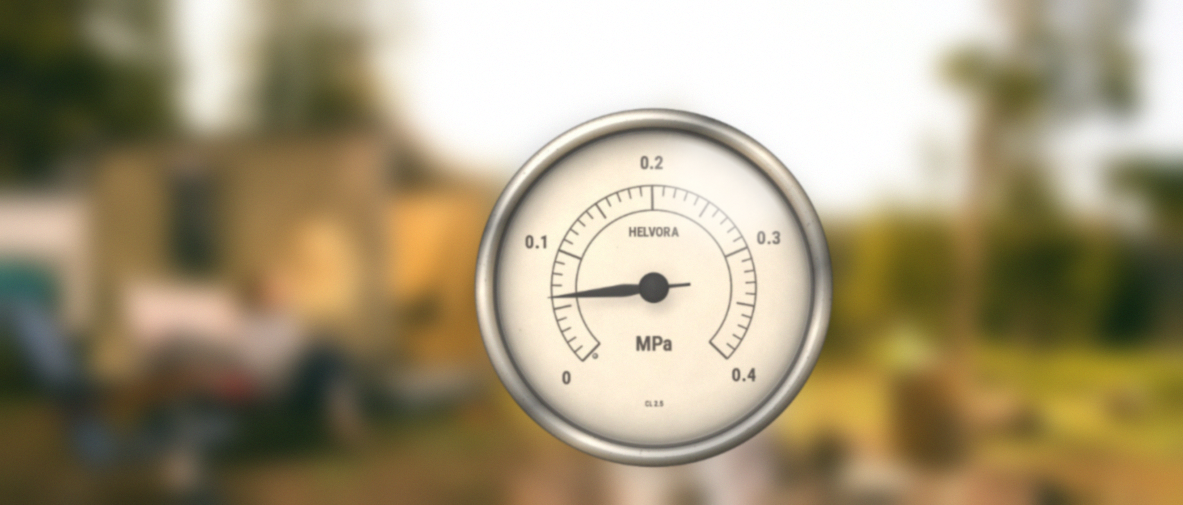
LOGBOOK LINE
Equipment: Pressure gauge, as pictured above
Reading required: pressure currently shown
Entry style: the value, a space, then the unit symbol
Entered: 0.06 MPa
